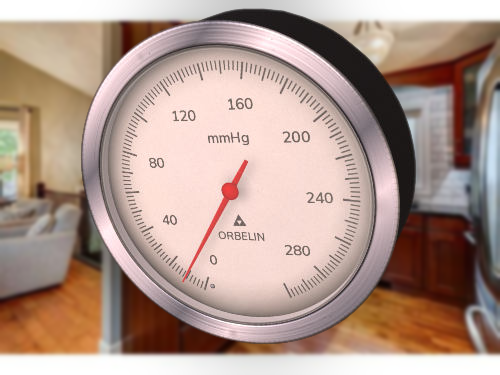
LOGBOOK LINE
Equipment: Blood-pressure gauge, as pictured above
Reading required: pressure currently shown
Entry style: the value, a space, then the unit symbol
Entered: 10 mmHg
